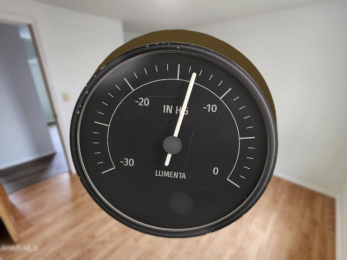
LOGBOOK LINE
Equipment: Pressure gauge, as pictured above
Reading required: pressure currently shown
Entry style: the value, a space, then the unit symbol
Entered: -13.5 inHg
